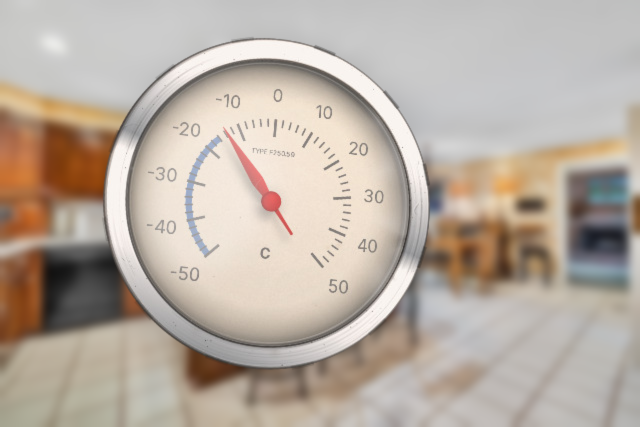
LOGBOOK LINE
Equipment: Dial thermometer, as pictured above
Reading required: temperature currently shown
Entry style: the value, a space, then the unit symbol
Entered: -14 °C
